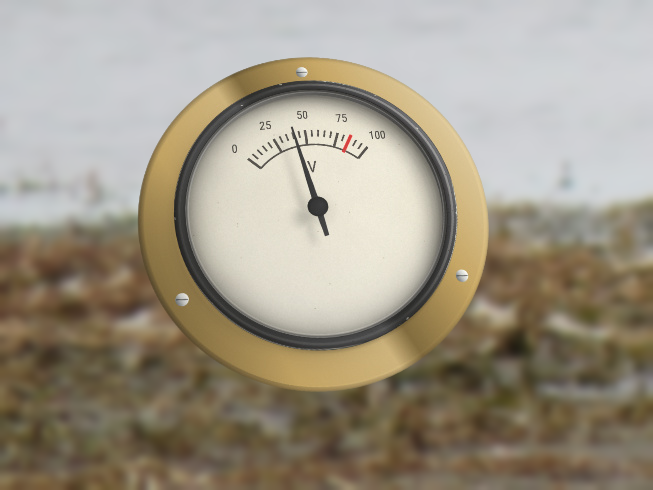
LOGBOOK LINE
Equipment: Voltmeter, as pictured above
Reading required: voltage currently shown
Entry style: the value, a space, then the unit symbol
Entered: 40 V
